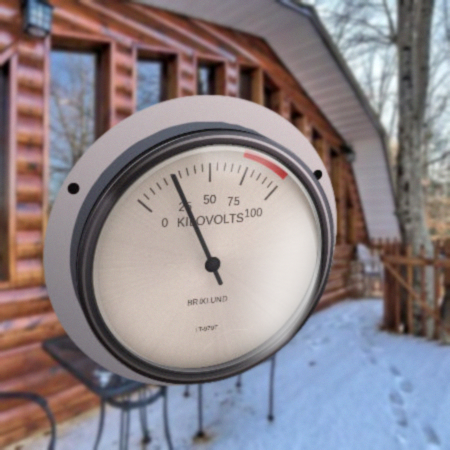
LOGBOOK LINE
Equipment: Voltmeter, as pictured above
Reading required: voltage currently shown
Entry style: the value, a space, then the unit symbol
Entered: 25 kV
